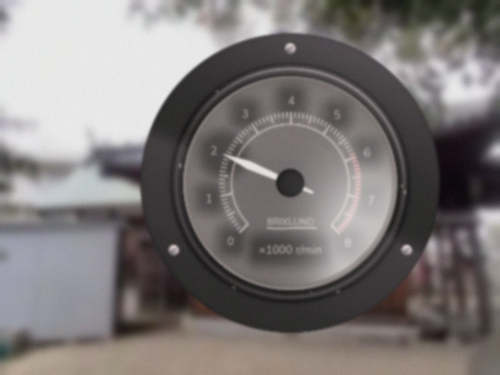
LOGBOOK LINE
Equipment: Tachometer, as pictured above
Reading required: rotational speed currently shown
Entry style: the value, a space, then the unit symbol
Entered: 2000 rpm
